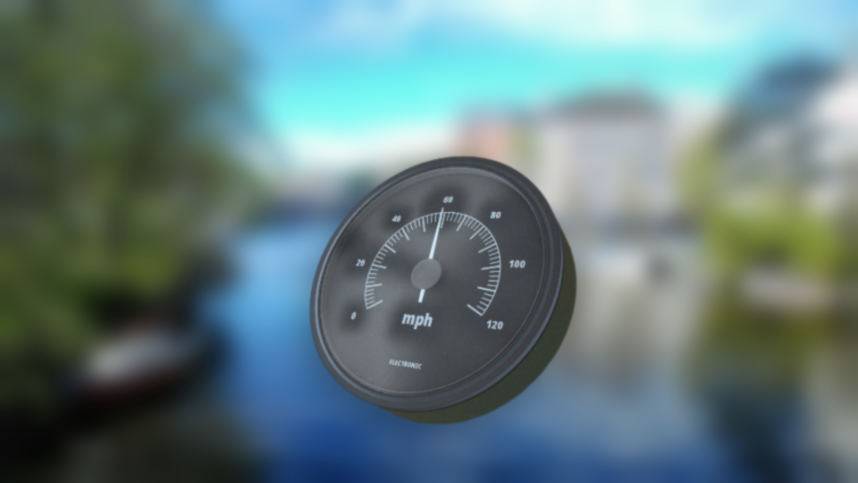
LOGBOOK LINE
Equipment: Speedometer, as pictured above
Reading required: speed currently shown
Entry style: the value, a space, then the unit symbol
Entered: 60 mph
